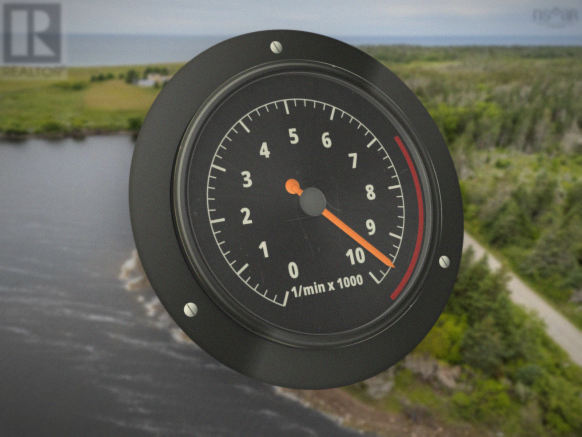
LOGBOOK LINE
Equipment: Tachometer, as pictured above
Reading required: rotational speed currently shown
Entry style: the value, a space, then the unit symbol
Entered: 9600 rpm
